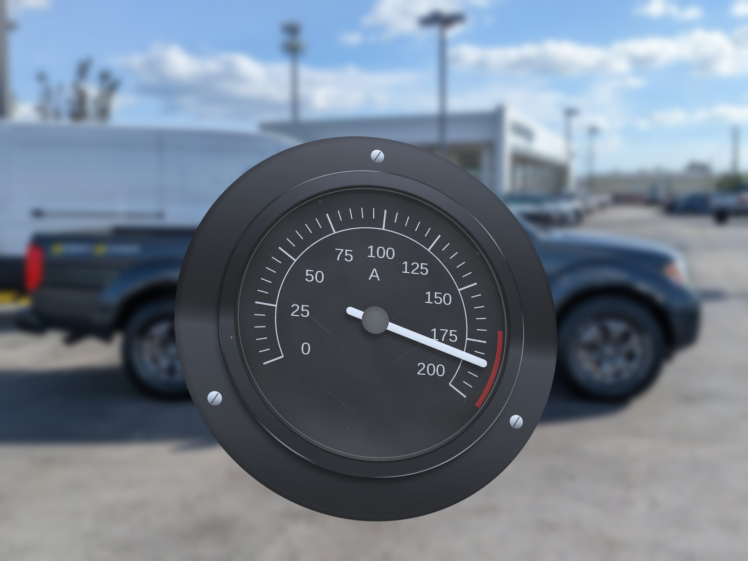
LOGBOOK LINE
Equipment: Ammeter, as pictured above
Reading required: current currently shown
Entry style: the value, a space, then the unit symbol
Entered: 185 A
